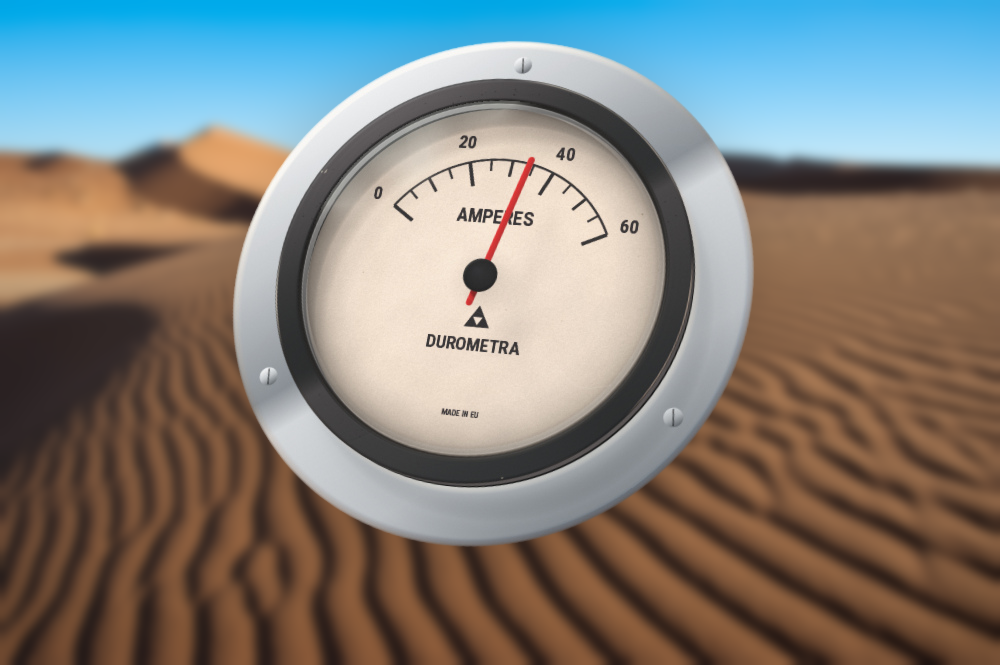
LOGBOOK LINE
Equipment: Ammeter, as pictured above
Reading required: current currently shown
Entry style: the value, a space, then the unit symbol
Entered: 35 A
